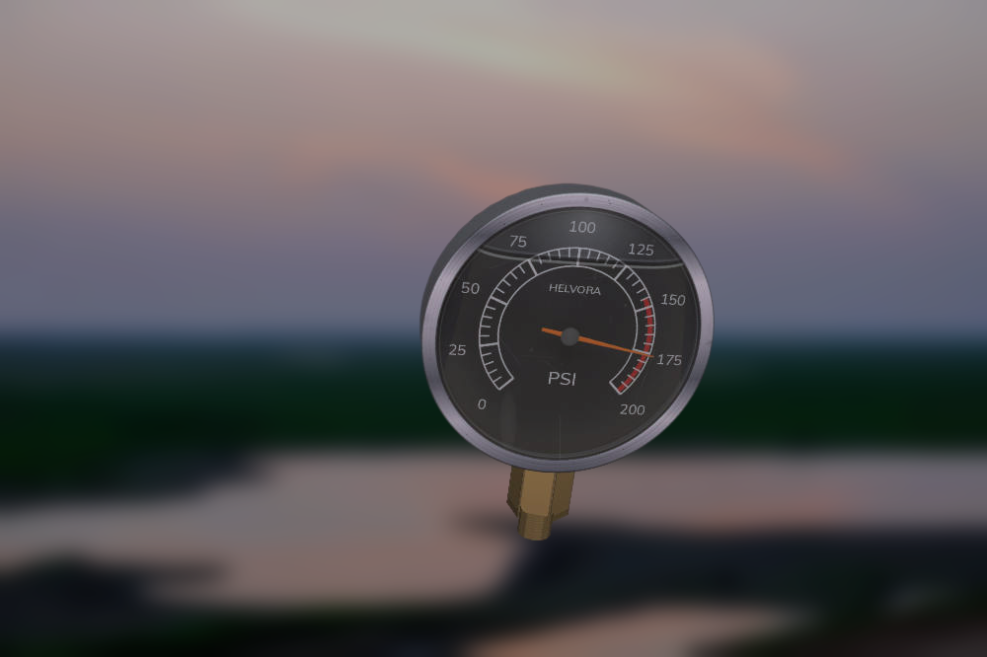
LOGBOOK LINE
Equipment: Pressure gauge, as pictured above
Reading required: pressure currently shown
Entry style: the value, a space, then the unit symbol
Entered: 175 psi
